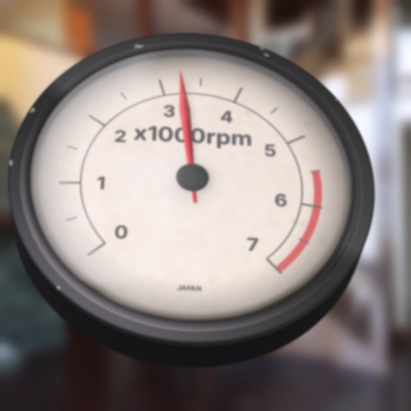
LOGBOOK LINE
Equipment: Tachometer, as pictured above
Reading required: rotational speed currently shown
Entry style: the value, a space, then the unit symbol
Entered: 3250 rpm
